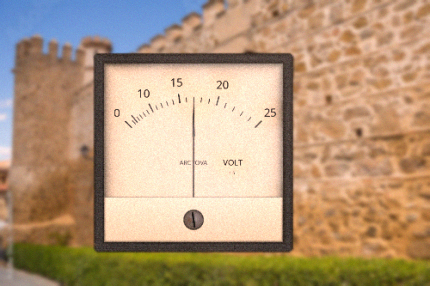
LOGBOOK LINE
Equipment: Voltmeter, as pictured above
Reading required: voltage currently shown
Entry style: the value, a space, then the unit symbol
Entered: 17 V
